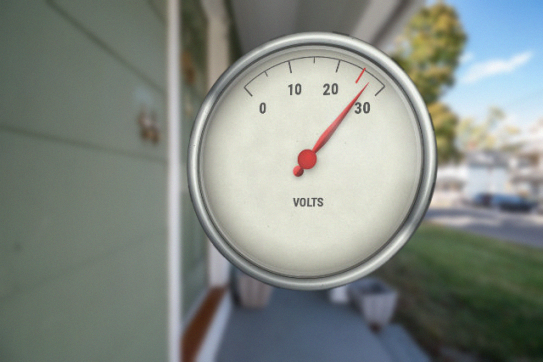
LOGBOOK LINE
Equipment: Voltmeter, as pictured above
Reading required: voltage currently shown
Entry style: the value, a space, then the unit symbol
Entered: 27.5 V
